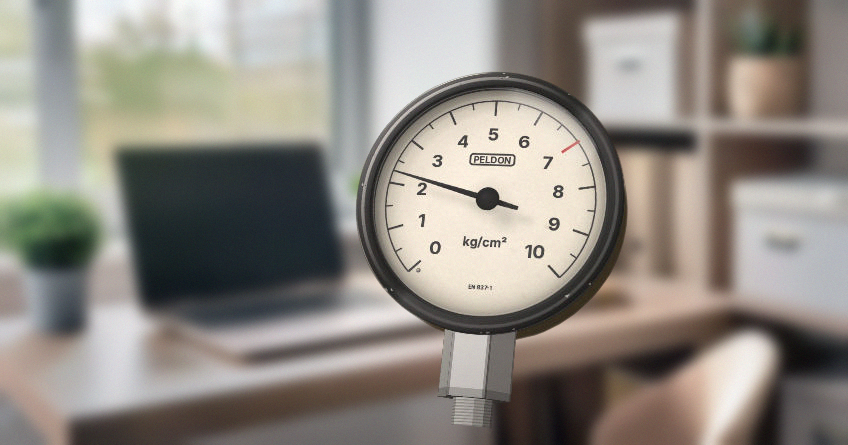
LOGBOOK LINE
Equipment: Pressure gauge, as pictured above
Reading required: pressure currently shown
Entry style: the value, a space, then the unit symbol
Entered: 2.25 kg/cm²
